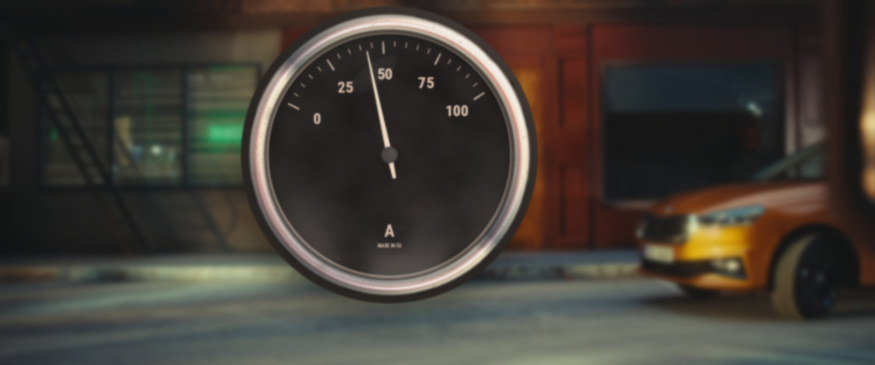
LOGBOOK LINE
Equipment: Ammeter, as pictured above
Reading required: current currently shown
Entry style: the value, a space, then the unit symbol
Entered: 42.5 A
